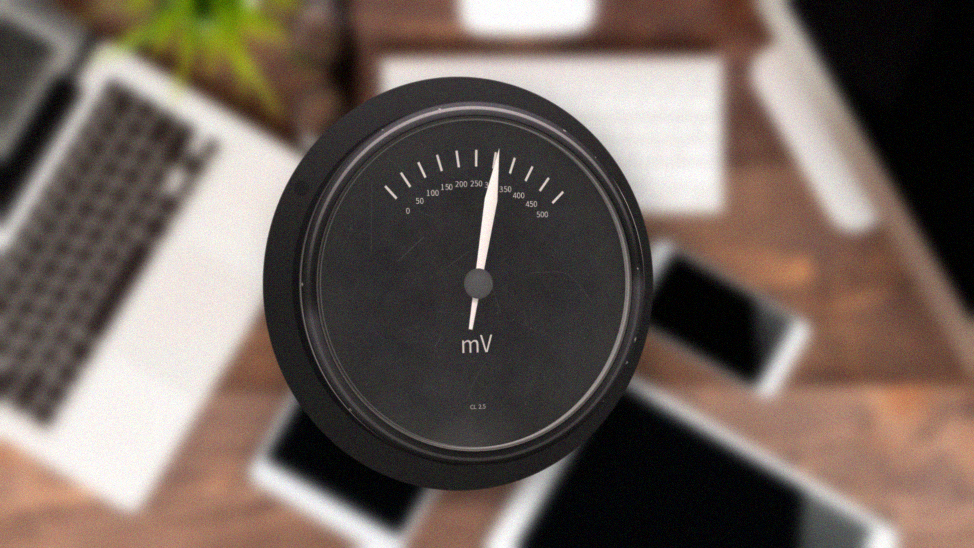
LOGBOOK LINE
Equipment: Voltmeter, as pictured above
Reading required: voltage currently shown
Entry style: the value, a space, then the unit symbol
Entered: 300 mV
